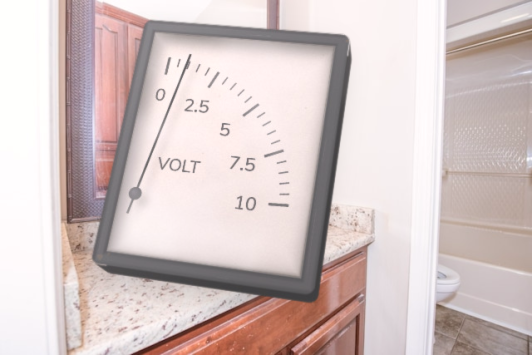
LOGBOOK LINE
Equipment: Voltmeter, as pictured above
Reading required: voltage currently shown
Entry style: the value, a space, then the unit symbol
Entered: 1 V
